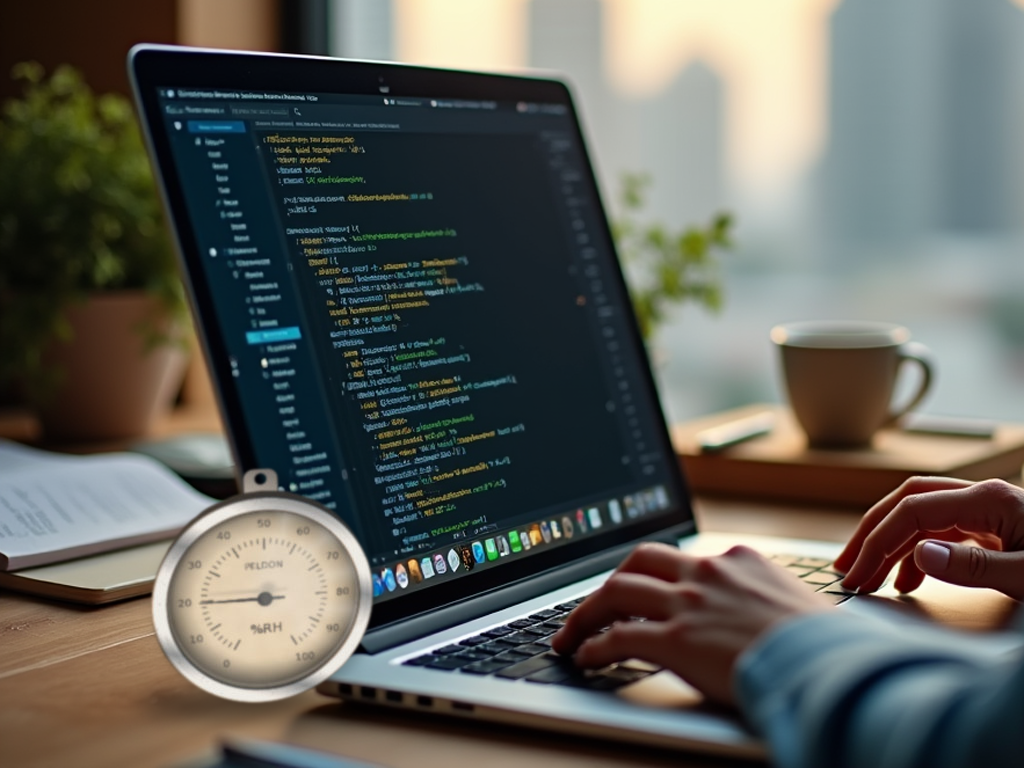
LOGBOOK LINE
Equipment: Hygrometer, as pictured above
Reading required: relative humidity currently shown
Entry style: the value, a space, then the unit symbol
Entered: 20 %
